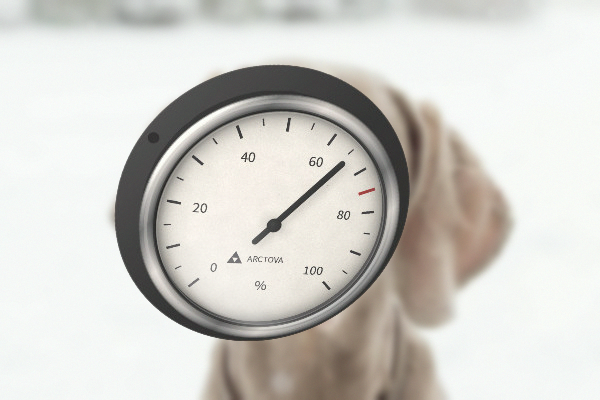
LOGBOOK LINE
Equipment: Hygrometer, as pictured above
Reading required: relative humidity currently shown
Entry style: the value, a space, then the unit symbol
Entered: 65 %
